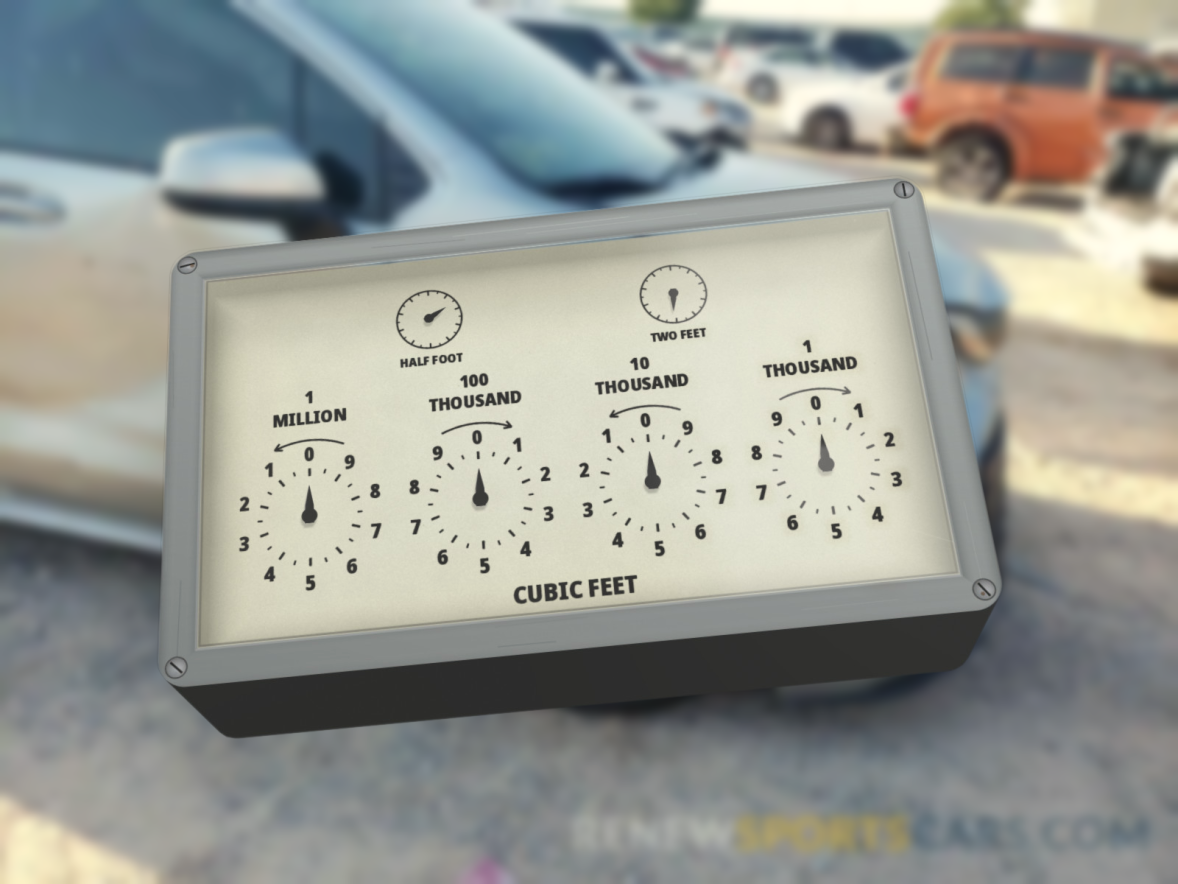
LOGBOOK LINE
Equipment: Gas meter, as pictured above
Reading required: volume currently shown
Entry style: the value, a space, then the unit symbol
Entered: 0 ft³
